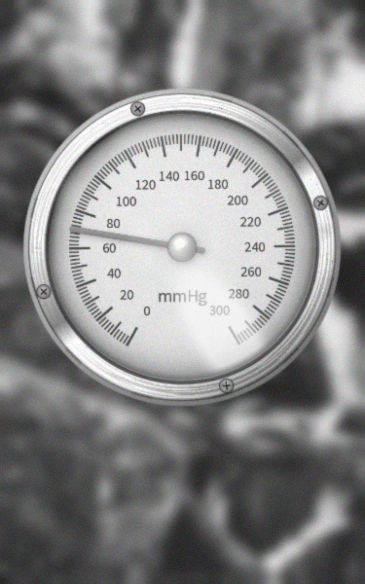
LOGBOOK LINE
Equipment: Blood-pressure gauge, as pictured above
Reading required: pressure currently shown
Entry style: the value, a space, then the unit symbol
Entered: 70 mmHg
